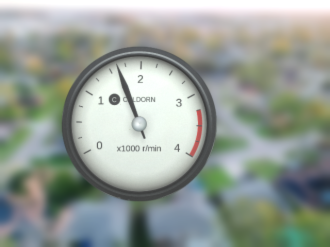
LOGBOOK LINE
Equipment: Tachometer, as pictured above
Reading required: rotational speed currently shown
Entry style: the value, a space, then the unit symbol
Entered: 1625 rpm
